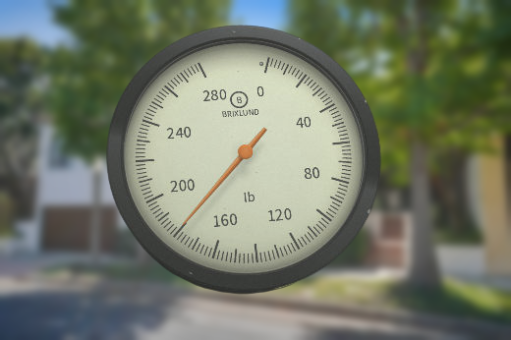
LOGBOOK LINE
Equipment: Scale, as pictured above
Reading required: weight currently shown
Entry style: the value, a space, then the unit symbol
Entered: 180 lb
